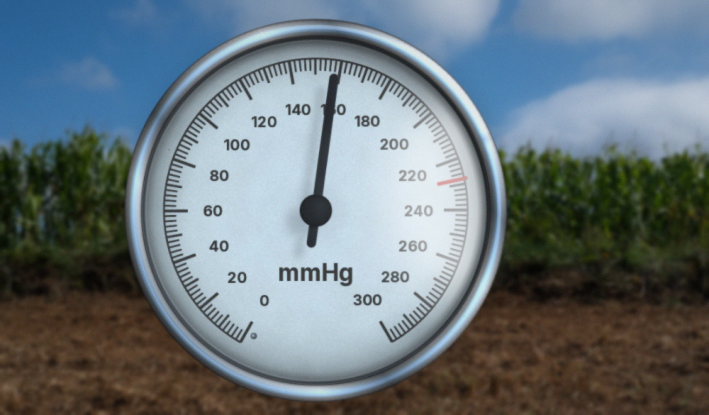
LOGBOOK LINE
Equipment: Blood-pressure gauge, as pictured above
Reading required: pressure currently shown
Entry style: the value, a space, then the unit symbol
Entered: 158 mmHg
